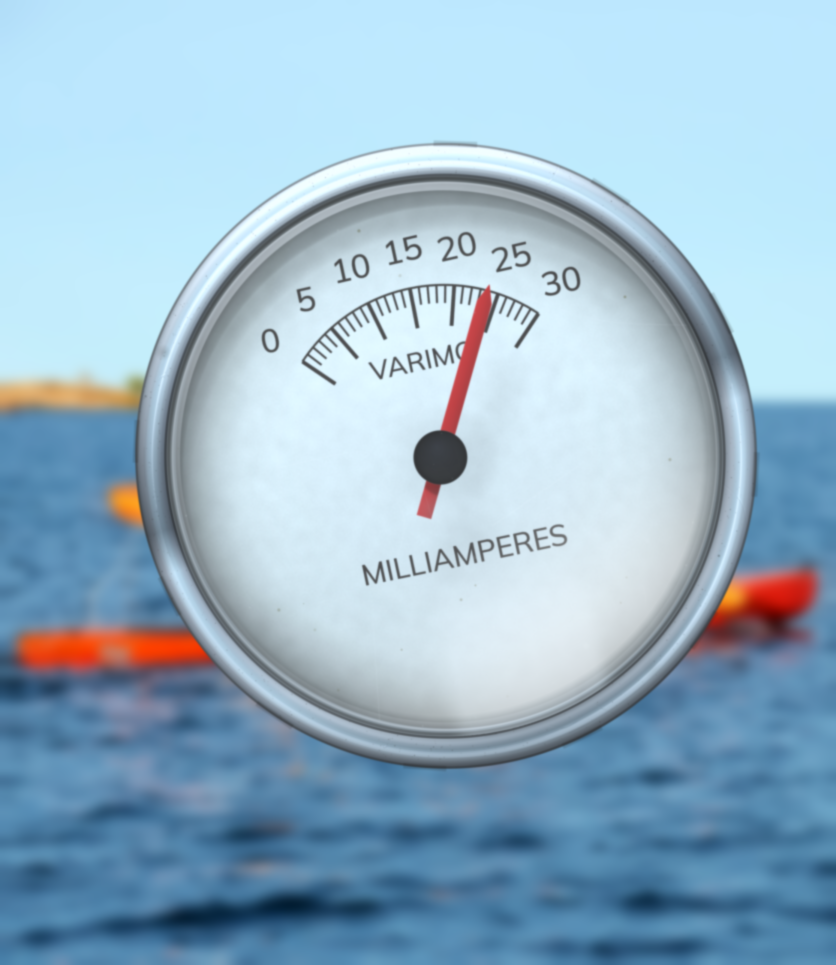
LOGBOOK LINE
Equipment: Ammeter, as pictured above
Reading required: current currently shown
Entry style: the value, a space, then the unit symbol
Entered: 24 mA
